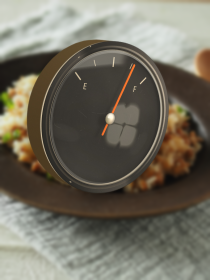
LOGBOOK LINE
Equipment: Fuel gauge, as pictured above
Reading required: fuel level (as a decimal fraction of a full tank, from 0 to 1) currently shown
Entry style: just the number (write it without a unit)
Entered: 0.75
